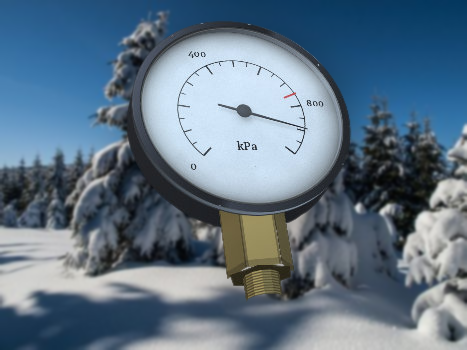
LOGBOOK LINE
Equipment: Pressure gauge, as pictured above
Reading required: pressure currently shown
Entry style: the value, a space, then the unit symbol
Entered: 900 kPa
